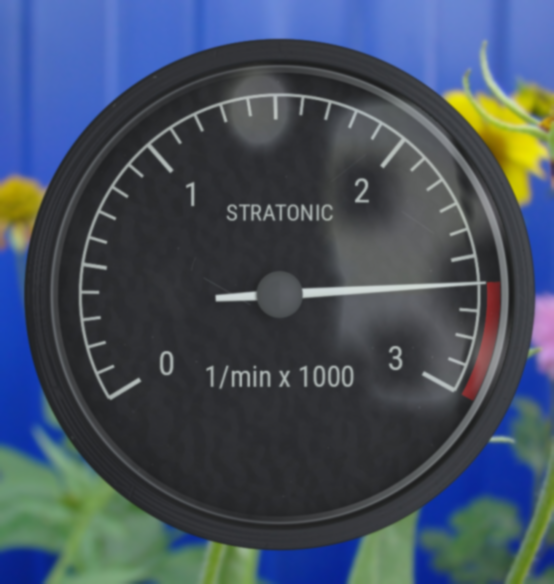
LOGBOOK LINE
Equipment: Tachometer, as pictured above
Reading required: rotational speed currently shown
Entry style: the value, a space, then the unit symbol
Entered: 2600 rpm
